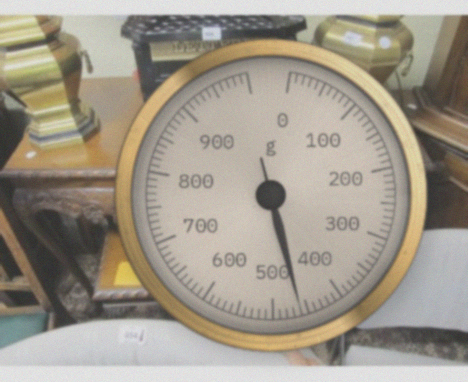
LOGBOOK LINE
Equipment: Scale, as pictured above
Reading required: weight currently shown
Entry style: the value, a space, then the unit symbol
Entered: 460 g
